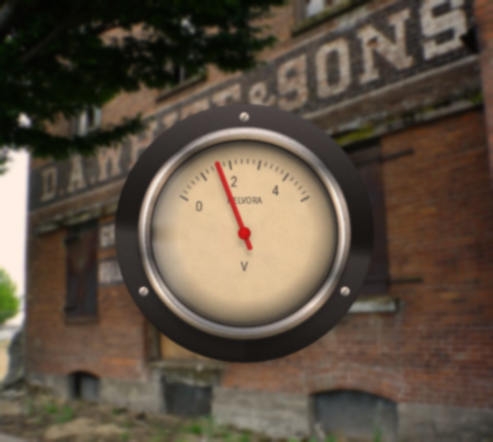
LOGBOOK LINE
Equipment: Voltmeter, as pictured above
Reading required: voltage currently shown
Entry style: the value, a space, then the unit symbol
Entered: 1.6 V
